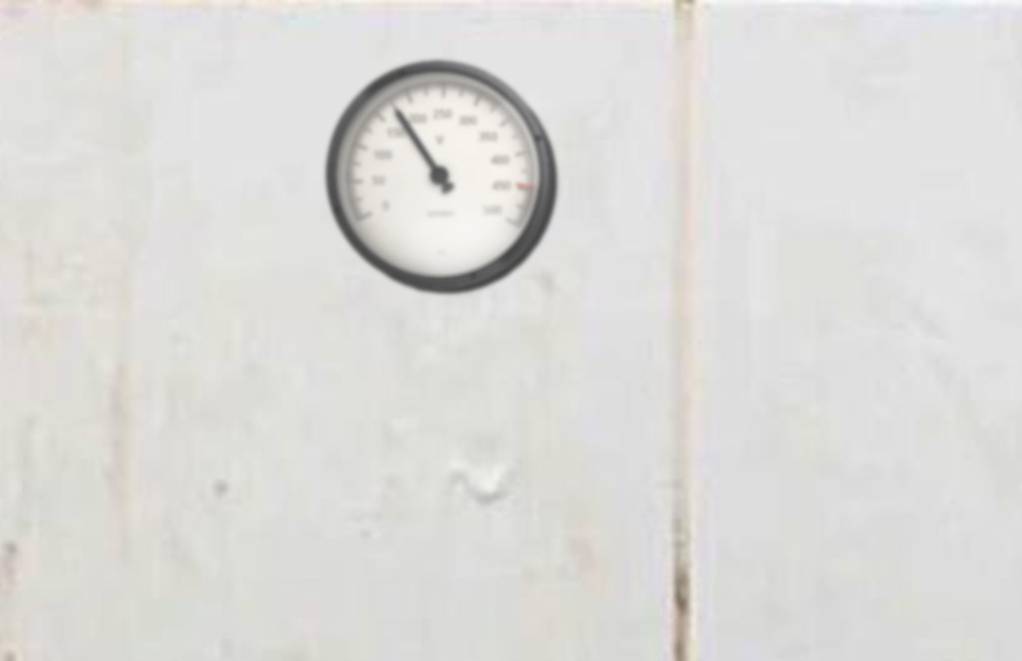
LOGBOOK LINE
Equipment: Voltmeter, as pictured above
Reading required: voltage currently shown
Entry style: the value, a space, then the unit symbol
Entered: 175 V
